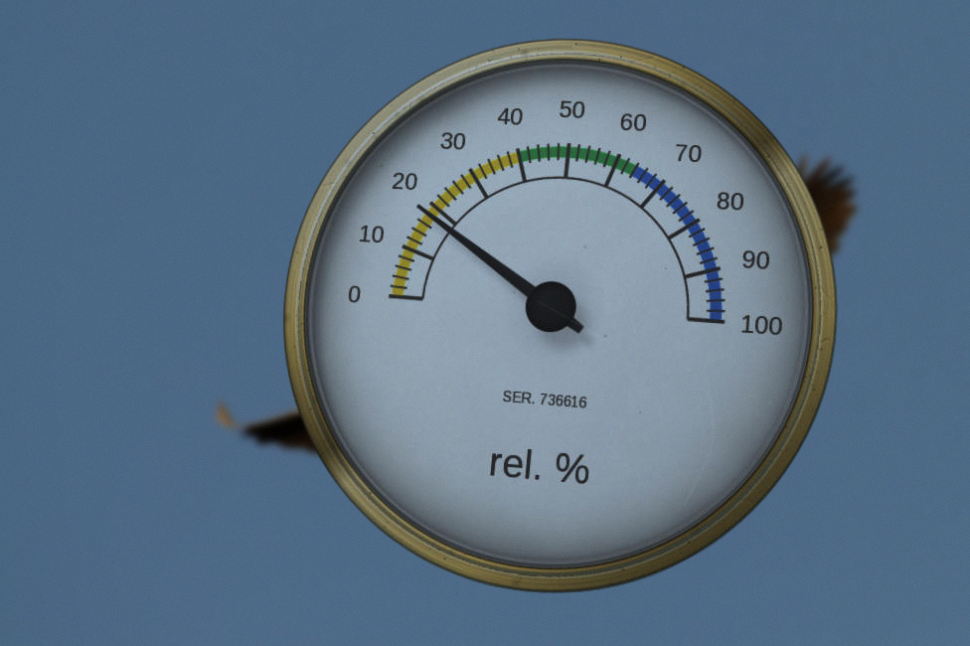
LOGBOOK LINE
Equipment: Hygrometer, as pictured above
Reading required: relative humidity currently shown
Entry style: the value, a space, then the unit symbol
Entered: 18 %
